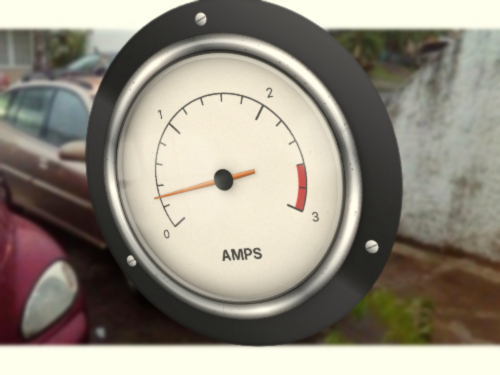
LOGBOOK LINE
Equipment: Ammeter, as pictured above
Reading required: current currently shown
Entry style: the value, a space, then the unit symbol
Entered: 0.3 A
